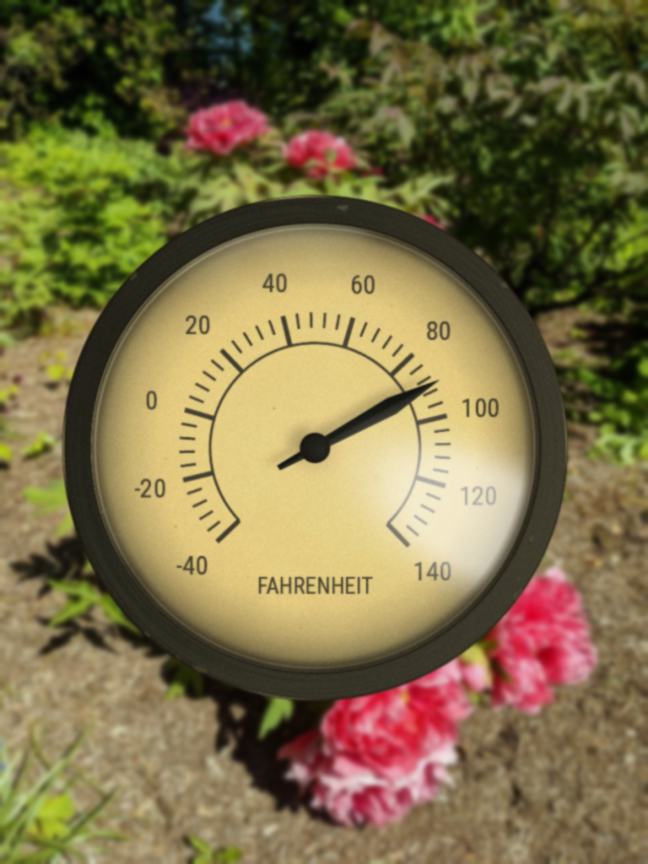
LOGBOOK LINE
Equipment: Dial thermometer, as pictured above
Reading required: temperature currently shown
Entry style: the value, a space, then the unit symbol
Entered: 90 °F
